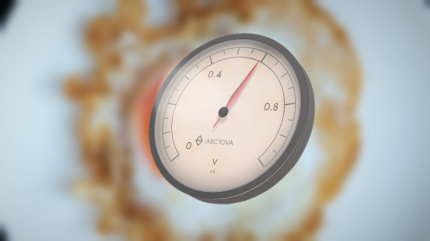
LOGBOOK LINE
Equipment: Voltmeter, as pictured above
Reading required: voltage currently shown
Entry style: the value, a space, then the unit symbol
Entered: 0.6 V
